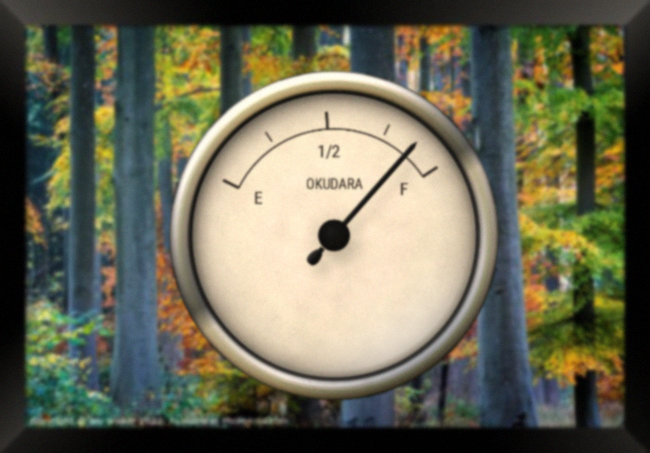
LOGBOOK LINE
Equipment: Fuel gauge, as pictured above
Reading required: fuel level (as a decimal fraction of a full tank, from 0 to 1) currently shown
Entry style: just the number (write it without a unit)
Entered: 0.875
